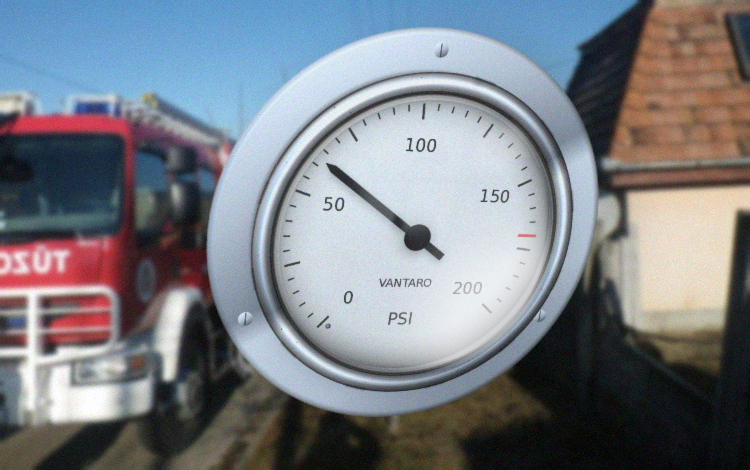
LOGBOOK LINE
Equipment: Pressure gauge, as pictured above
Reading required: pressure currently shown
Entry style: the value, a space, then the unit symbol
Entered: 62.5 psi
